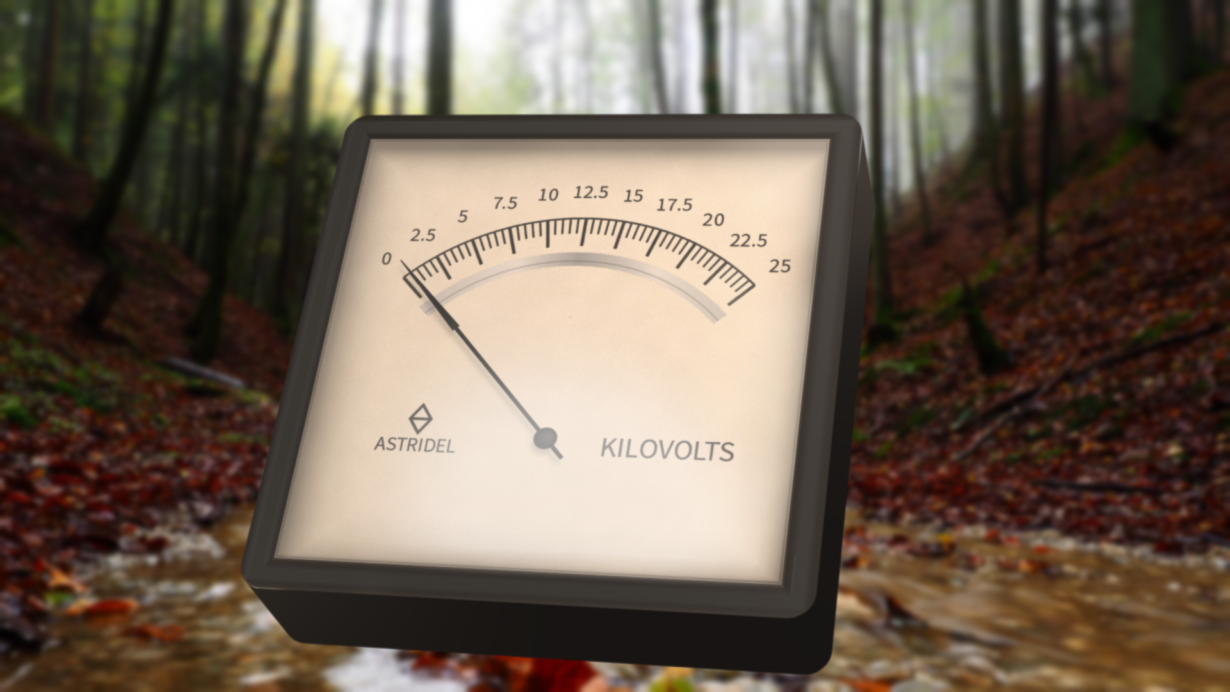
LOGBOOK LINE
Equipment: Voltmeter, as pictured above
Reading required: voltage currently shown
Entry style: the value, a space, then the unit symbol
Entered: 0.5 kV
